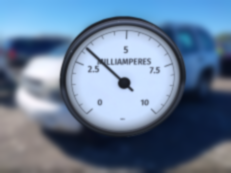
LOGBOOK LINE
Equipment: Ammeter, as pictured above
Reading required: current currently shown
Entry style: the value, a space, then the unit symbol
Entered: 3.25 mA
